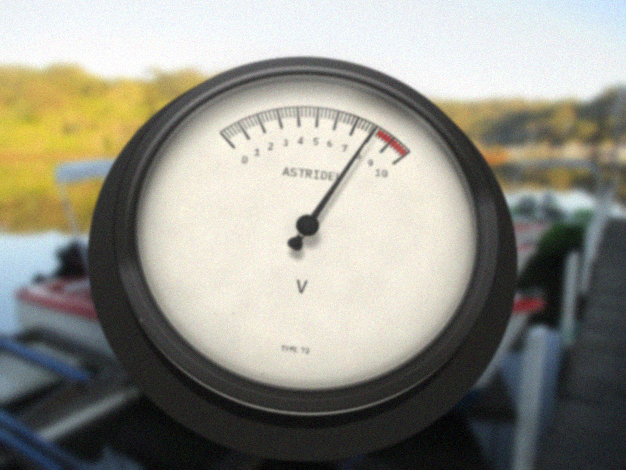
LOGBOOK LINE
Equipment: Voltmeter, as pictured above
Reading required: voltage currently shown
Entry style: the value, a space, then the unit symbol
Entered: 8 V
